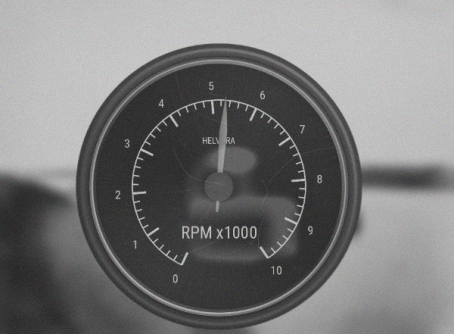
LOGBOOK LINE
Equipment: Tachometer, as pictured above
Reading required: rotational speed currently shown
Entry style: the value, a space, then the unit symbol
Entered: 5300 rpm
